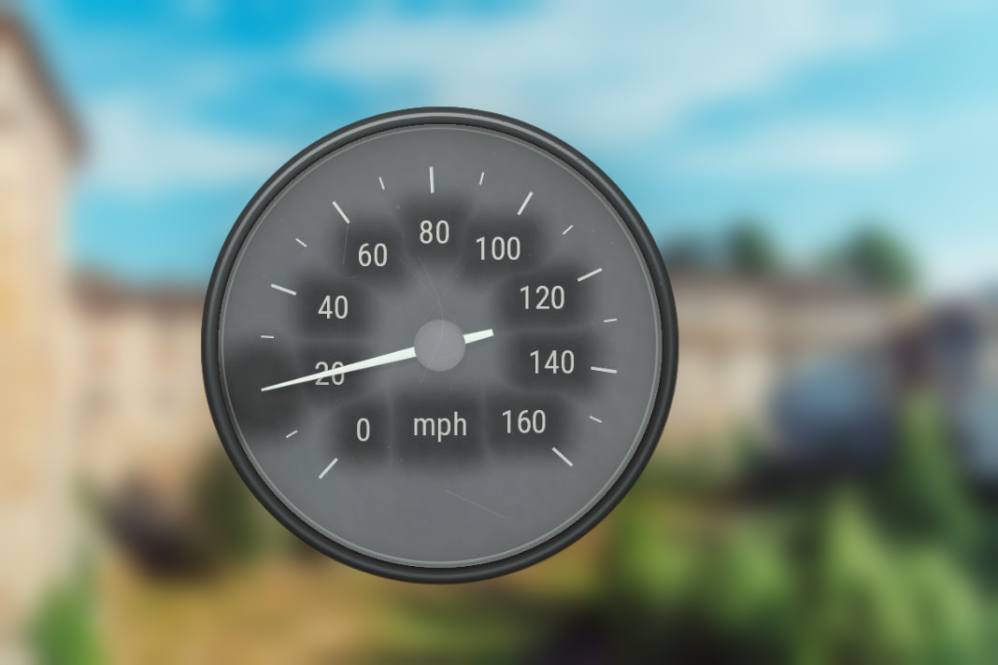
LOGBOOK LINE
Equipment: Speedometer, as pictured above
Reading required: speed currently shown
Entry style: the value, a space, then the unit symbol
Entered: 20 mph
